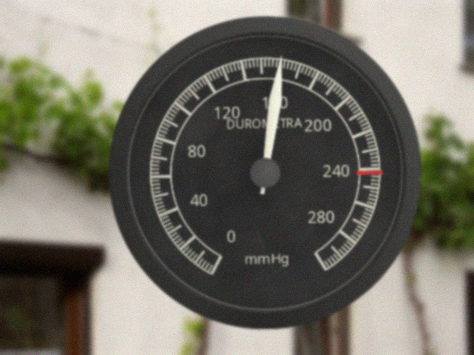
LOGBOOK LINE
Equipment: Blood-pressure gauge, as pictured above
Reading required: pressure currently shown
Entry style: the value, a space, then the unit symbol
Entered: 160 mmHg
